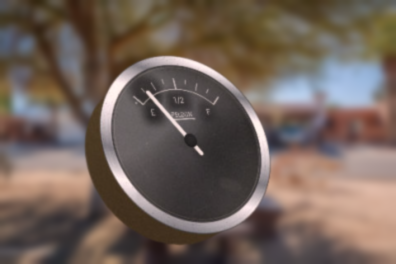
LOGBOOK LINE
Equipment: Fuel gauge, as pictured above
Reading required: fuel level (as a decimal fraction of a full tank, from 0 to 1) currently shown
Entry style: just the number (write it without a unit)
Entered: 0.125
